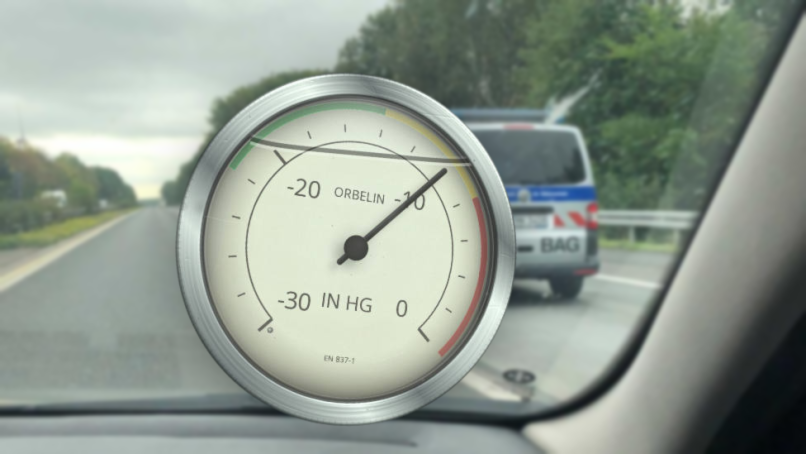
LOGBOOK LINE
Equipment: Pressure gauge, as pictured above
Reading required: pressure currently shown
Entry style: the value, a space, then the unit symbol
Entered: -10 inHg
